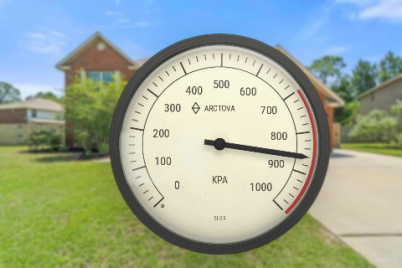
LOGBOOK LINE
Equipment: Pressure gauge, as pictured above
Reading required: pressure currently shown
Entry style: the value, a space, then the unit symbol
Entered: 860 kPa
